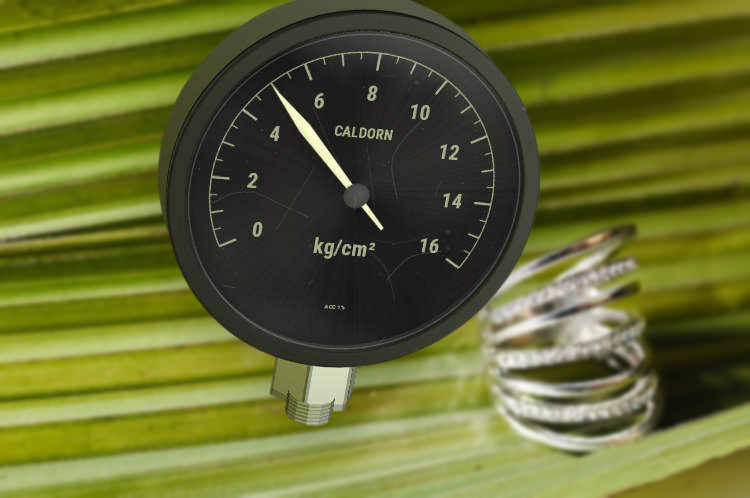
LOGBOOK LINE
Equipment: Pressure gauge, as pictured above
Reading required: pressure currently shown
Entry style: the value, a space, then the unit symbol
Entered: 5 kg/cm²
